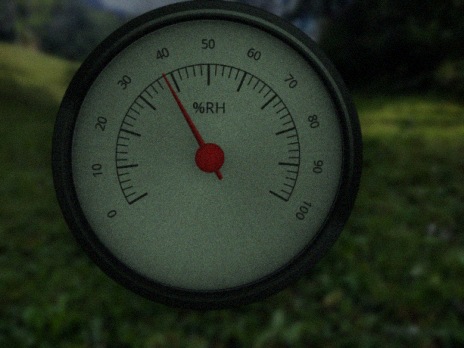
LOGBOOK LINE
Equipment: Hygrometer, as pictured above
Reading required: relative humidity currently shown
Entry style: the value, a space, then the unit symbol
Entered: 38 %
